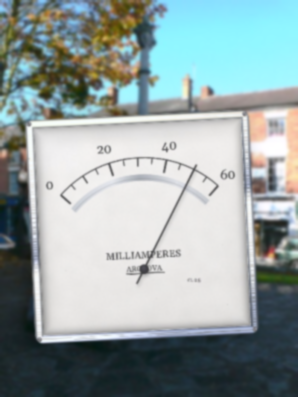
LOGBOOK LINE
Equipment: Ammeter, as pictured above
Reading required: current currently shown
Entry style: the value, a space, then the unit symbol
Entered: 50 mA
